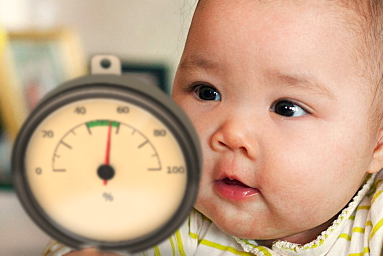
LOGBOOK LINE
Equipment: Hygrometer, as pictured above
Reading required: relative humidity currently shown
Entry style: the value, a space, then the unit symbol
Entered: 55 %
